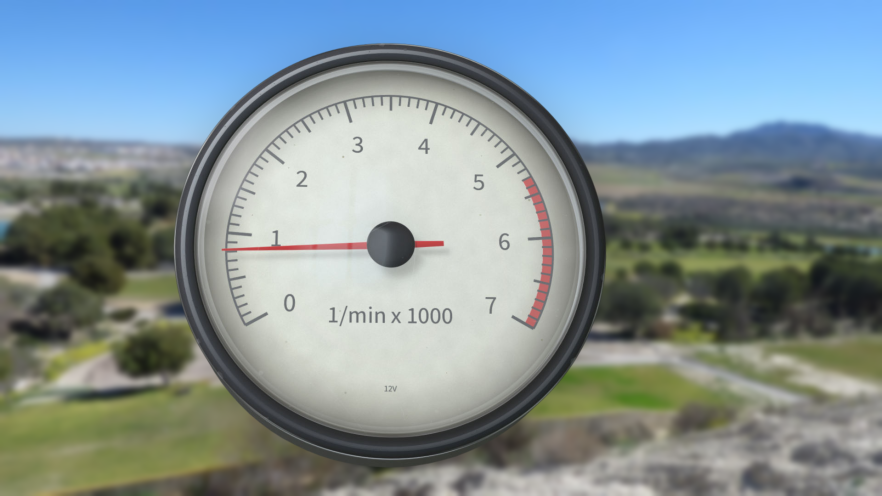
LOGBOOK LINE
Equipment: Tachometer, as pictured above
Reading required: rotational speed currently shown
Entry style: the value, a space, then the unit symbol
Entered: 800 rpm
